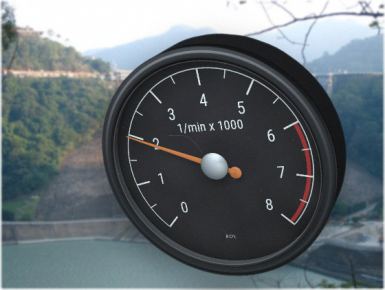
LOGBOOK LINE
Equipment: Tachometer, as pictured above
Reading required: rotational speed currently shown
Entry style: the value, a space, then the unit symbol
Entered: 2000 rpm
